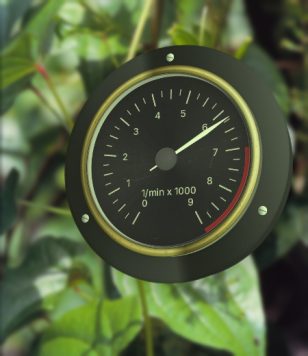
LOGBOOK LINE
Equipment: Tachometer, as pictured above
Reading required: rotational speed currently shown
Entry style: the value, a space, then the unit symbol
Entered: 6250 rpm
